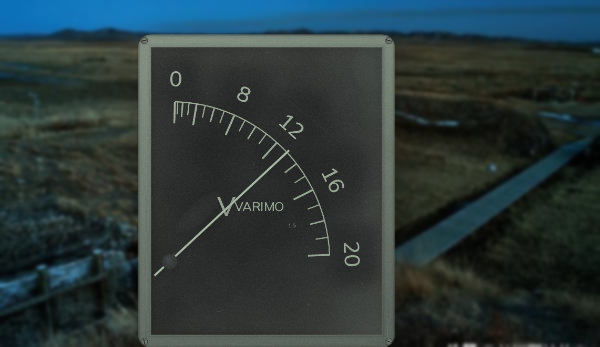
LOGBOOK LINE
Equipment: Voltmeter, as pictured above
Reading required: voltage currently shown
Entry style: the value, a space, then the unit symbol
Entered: 13 V
